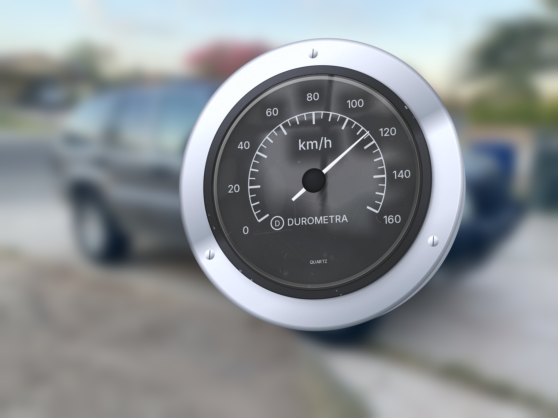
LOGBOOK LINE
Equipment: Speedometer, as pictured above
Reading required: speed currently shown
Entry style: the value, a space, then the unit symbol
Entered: 115 km/h
